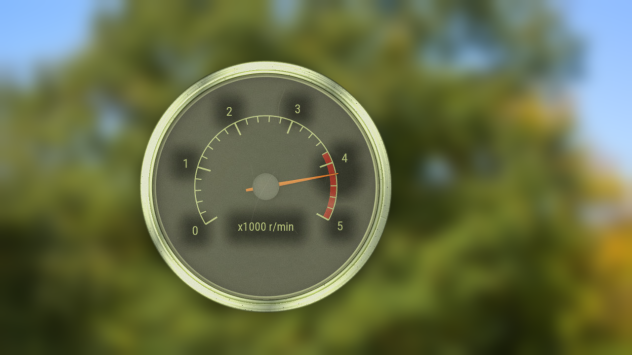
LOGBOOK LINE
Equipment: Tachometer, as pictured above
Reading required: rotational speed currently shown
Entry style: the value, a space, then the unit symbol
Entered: 4200 rpm
